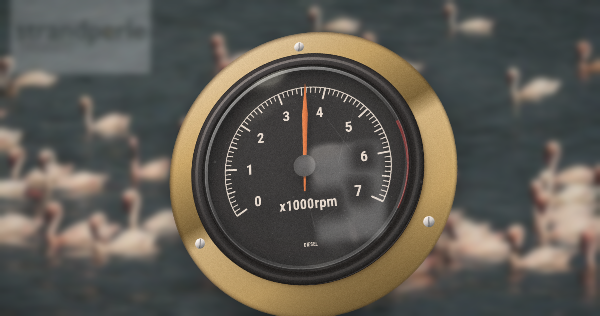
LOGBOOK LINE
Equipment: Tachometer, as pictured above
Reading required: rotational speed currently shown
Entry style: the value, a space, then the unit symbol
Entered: 3600 rpm
